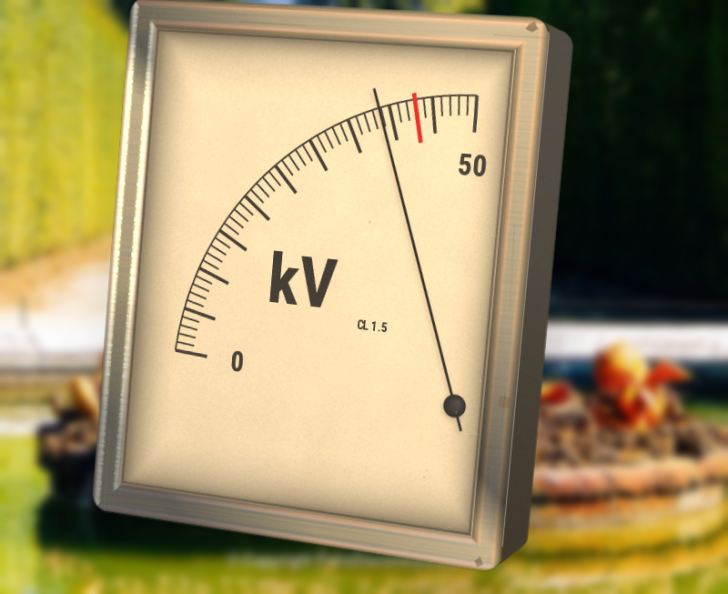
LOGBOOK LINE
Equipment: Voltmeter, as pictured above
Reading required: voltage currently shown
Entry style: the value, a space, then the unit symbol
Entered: 39 kV
